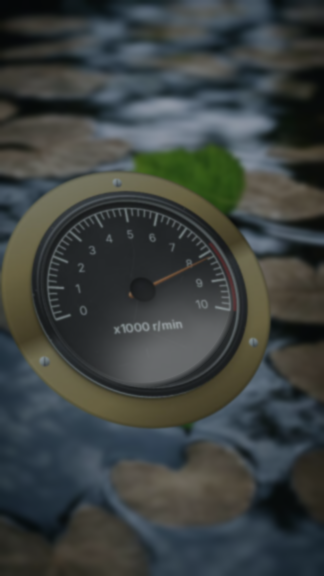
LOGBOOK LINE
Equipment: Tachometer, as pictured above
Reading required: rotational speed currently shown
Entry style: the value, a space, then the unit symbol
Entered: 8200 rpm
